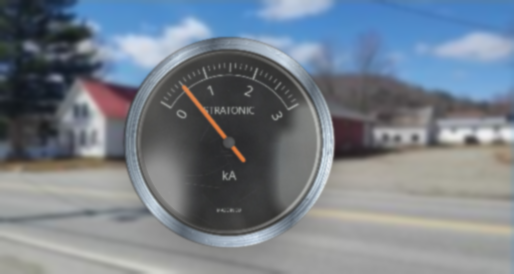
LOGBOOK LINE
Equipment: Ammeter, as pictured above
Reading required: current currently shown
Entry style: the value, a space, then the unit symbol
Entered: 0.5 kA
